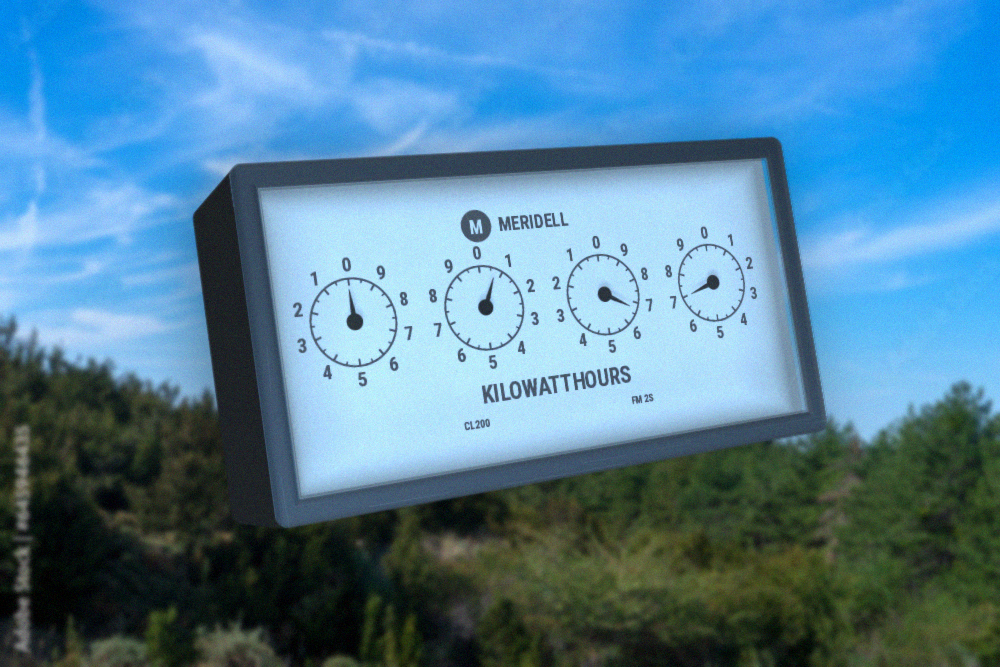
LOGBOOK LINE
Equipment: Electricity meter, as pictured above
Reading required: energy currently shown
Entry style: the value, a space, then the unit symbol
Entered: 67 kWh
